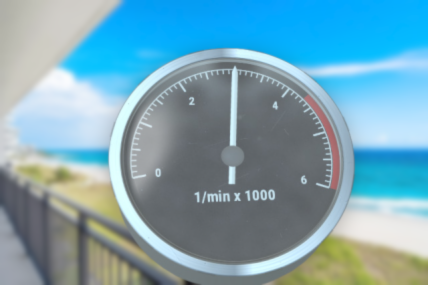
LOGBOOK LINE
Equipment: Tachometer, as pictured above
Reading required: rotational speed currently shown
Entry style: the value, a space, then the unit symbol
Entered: 3000 rpm
